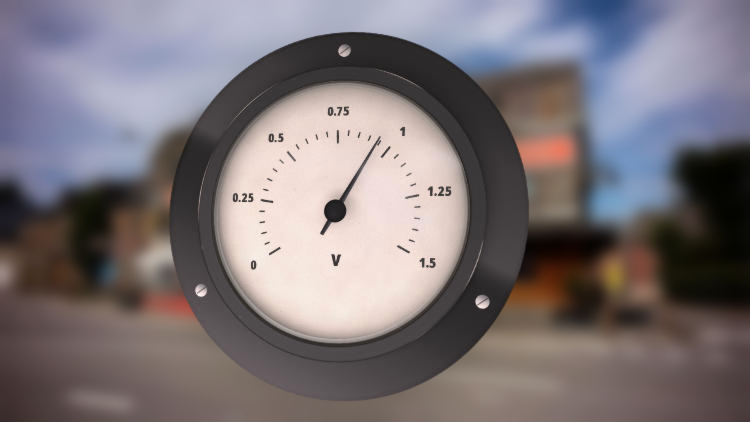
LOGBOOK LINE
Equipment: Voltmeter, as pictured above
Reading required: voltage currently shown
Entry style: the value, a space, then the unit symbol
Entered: 0.95 V
